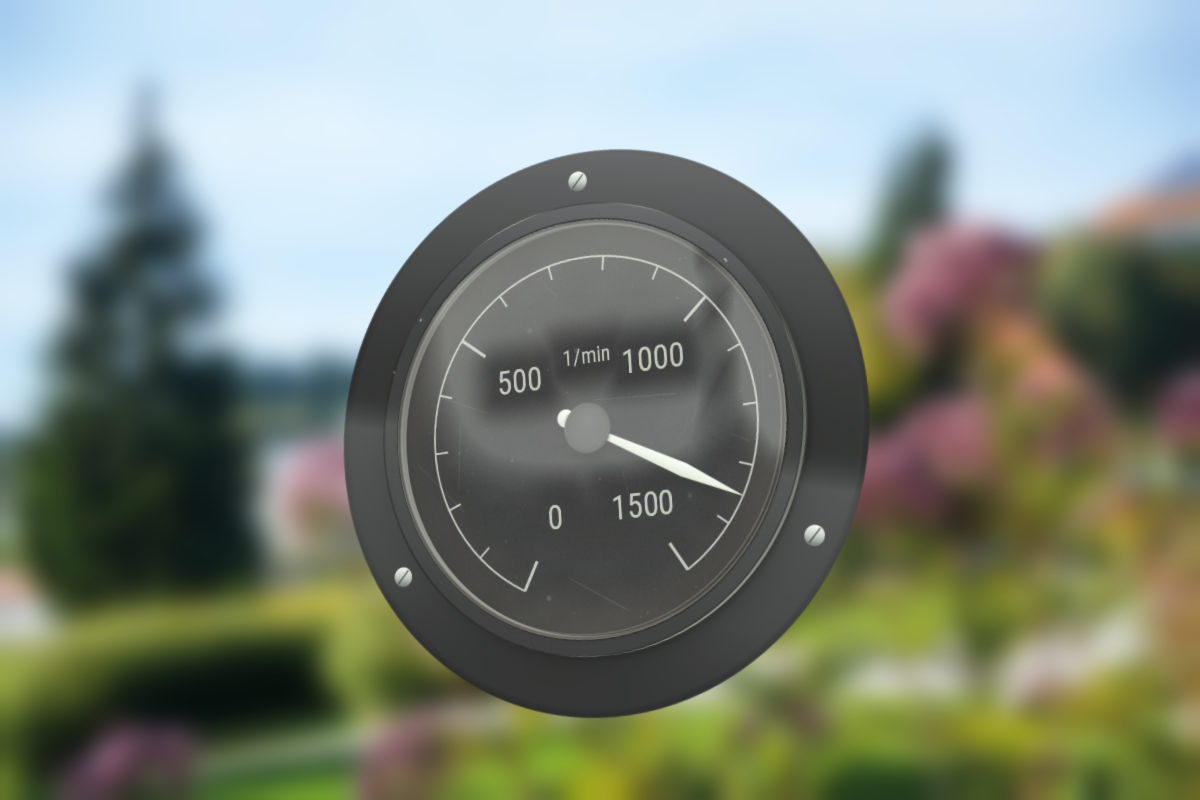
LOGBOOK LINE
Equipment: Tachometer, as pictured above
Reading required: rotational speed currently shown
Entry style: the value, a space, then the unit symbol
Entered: 1350 rpm
